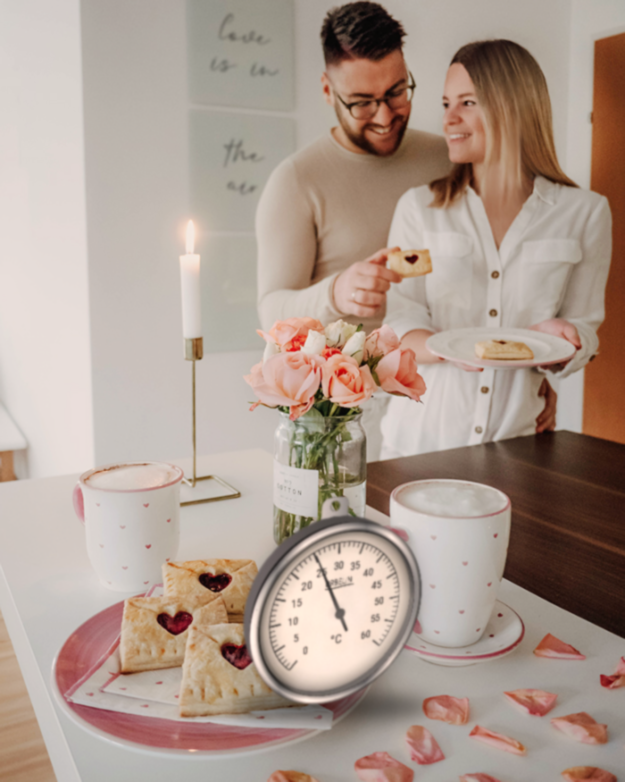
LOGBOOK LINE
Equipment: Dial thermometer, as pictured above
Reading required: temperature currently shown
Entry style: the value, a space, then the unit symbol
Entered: 25 °C
